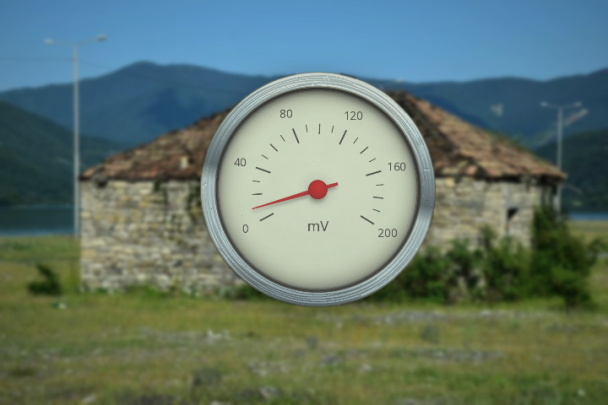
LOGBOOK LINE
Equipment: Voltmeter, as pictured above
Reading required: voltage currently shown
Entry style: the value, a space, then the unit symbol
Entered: 10 mV
